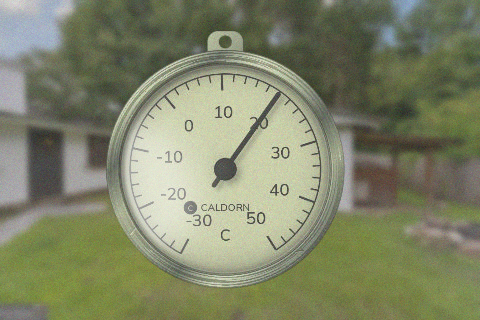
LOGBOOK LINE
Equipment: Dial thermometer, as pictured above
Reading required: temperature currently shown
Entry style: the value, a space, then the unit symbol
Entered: 20 °C
